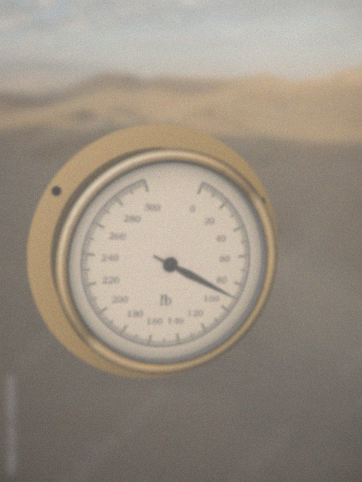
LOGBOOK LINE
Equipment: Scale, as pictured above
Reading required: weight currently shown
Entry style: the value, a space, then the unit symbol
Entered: 90 lb
